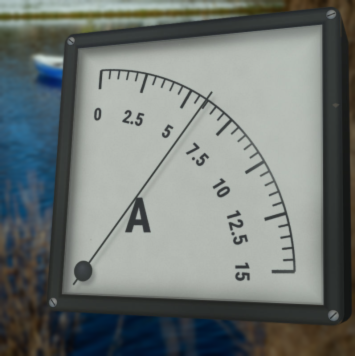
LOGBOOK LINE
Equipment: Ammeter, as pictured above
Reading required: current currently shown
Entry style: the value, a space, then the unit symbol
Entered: 6 A
